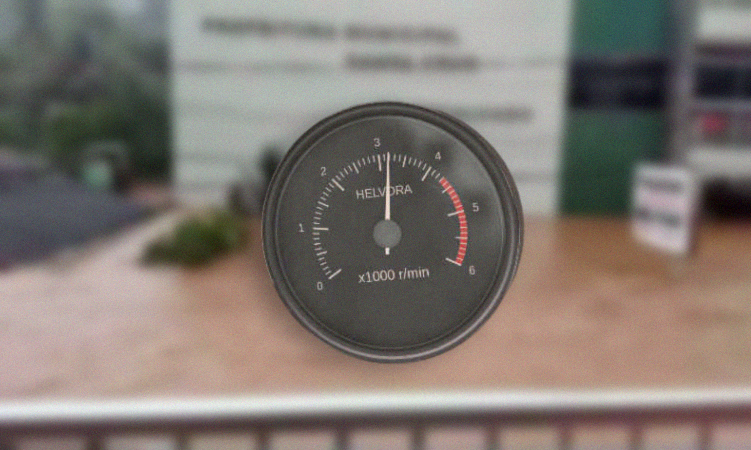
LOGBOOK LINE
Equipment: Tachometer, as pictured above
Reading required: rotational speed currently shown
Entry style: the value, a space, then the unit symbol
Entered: 3200 rpm
